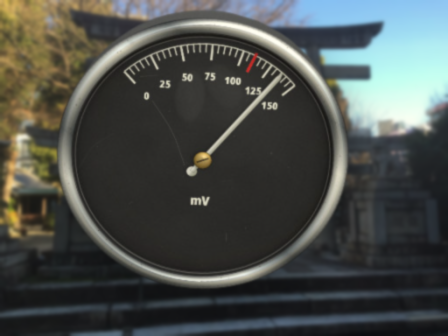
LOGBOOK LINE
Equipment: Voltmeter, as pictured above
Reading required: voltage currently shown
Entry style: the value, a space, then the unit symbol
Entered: 135 mV
